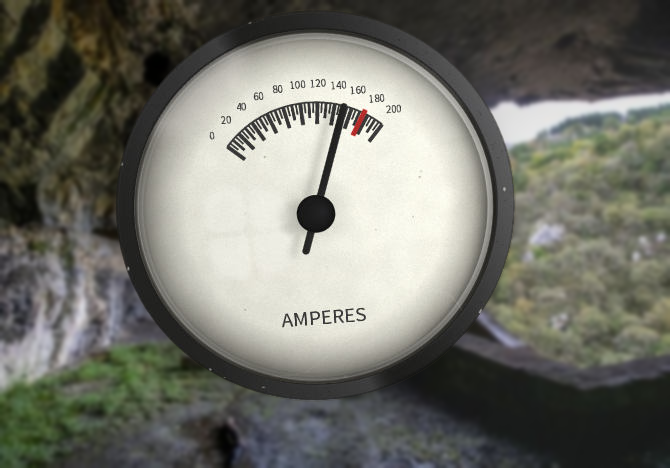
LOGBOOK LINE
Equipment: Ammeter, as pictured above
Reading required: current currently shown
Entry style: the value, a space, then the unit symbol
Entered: 150 A
